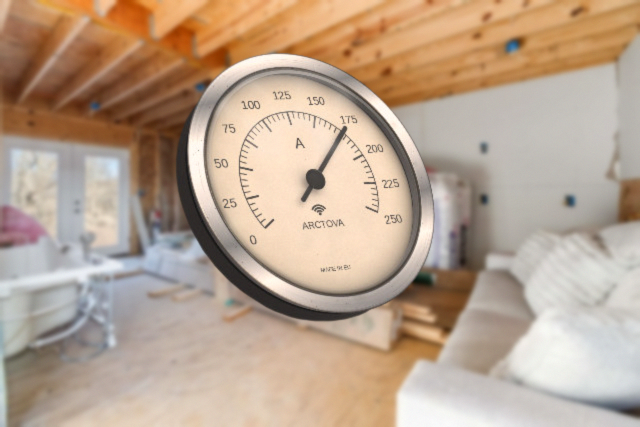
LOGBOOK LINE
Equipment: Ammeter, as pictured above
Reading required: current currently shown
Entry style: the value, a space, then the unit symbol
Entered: 175 A
